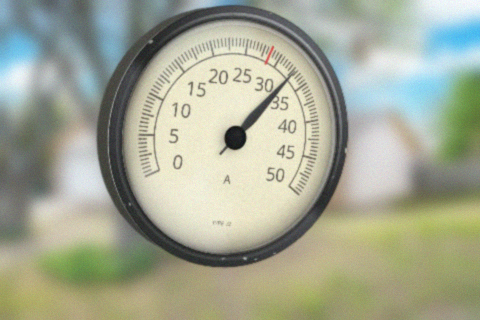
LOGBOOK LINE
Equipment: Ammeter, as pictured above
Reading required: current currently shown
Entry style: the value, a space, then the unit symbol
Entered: 32.5 A
